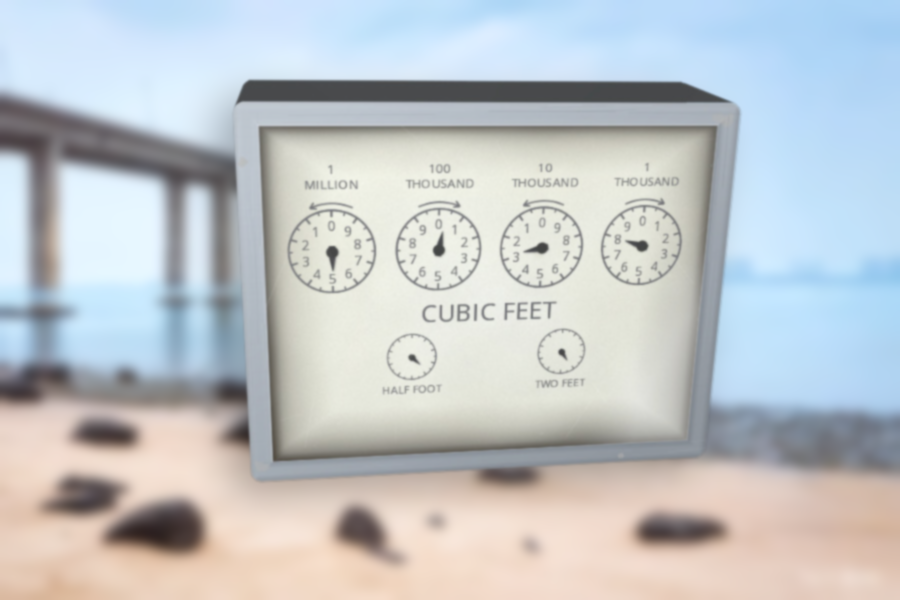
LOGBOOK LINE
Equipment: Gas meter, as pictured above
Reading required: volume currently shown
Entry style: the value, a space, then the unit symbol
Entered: 502800 ft³
